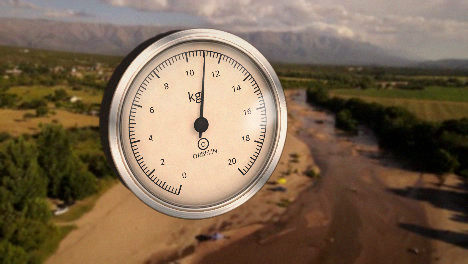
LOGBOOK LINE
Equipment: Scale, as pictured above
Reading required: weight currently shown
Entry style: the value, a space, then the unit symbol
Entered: 11 kg
